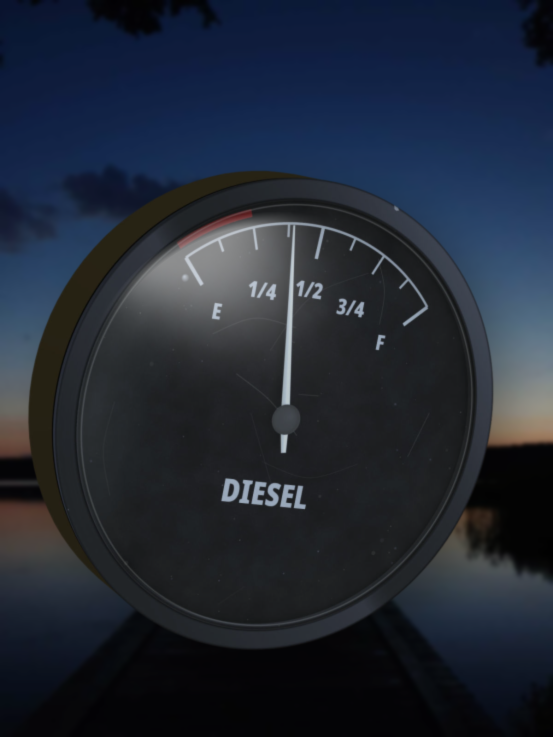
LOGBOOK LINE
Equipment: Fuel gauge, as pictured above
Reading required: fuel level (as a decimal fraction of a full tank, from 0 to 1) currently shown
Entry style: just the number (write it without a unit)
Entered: 0.375
